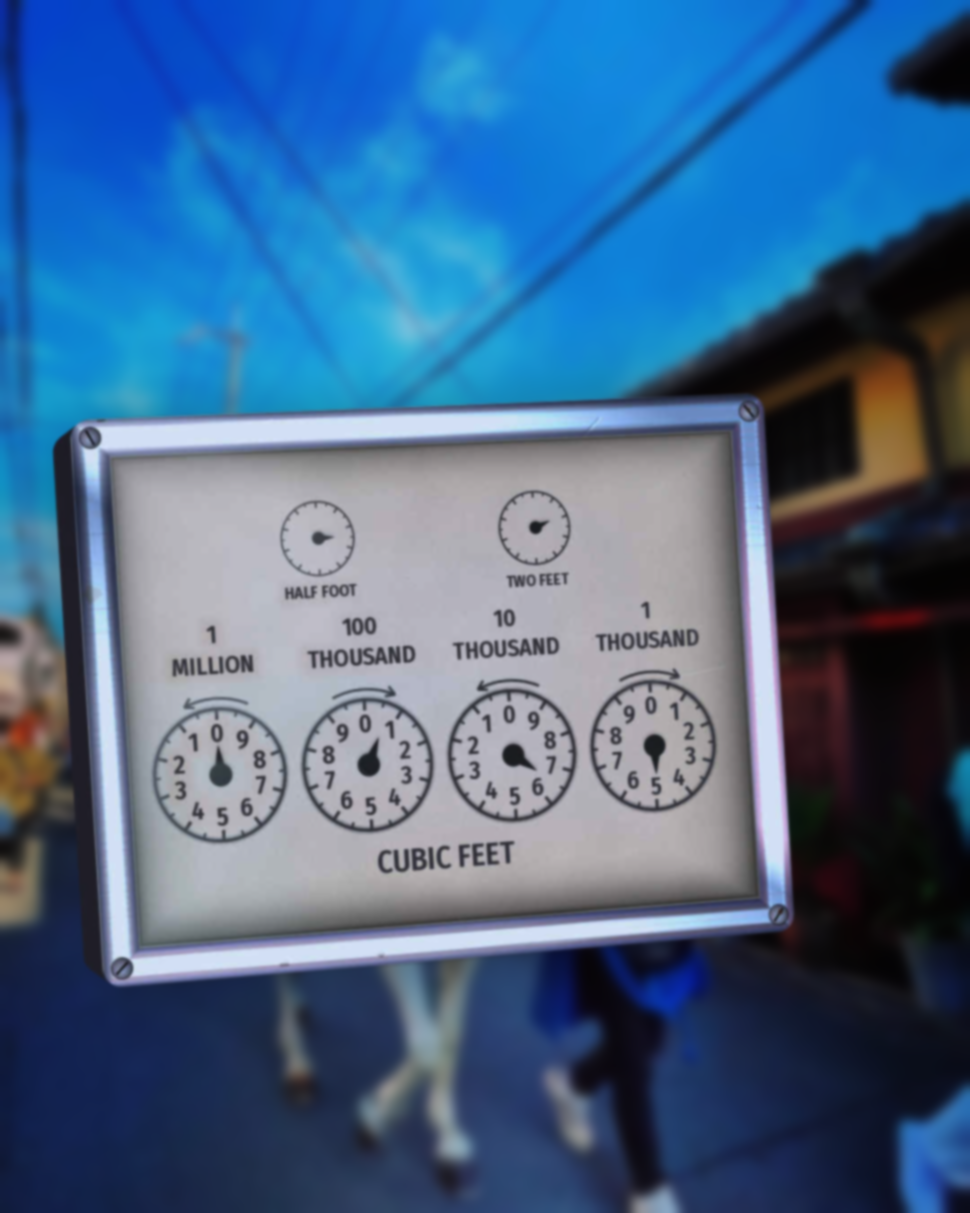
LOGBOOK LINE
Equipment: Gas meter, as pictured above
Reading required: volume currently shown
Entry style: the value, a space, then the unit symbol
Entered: 6500 ft³
